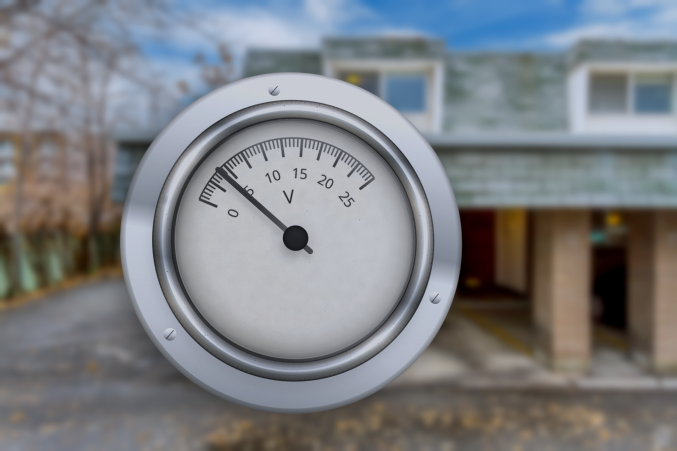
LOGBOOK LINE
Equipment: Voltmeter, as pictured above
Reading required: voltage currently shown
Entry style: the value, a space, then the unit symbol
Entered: 4 V
